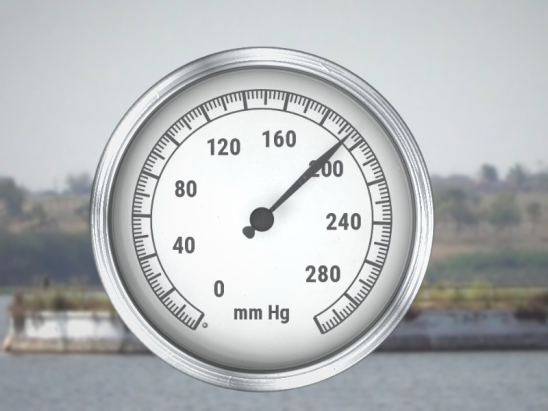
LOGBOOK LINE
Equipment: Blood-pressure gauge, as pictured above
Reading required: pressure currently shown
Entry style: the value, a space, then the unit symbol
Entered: 194 mmHg
